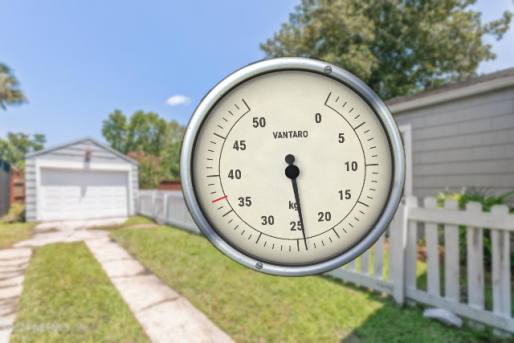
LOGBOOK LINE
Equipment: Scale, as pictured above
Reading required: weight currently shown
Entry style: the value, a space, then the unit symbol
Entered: 24 kg
